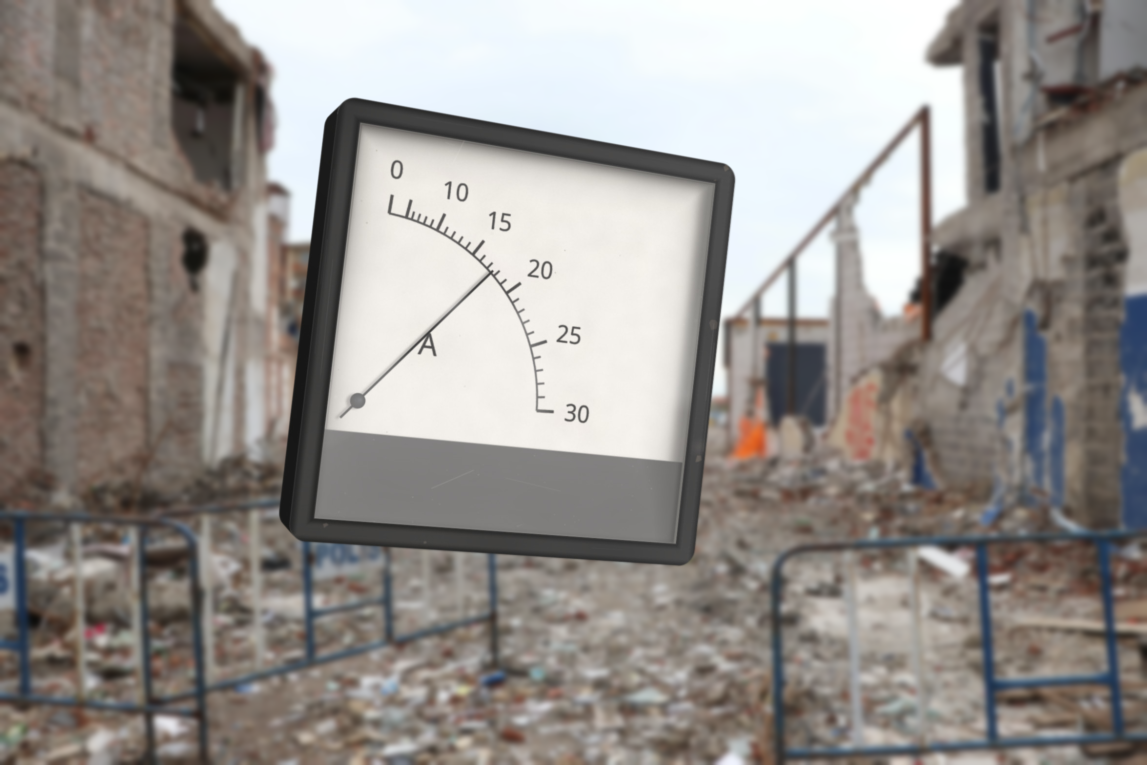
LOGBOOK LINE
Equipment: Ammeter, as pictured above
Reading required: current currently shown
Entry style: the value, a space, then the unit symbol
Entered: 17.5 A
